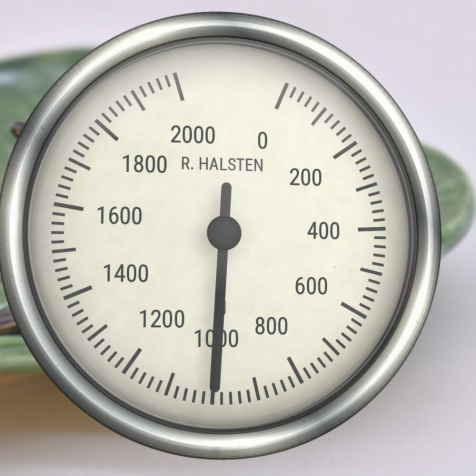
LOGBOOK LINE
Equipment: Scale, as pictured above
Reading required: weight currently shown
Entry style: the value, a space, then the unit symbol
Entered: 1000 g
